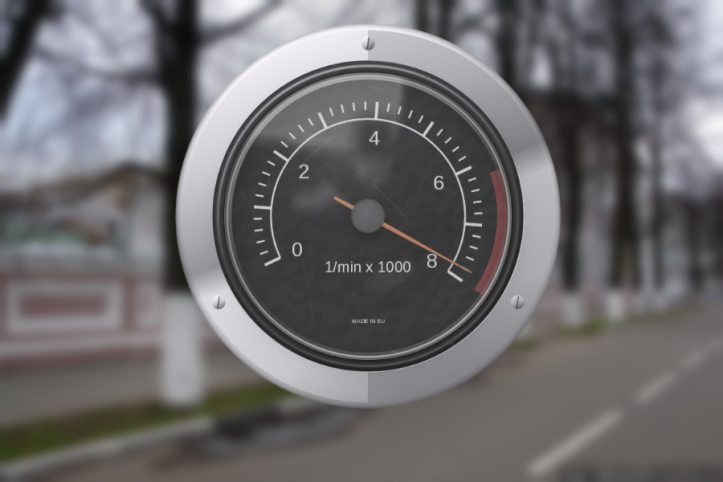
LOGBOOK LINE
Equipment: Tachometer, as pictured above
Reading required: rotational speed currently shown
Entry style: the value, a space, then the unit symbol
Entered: 7800 rpm
